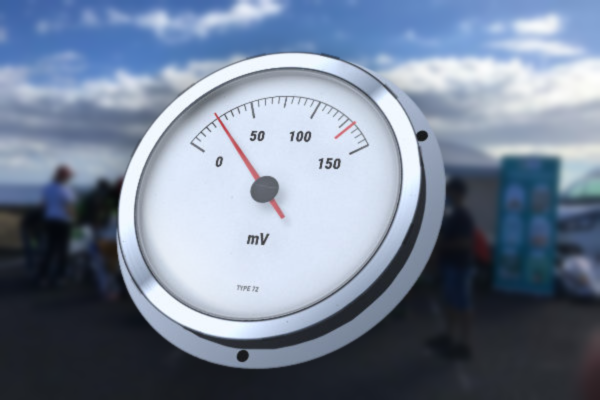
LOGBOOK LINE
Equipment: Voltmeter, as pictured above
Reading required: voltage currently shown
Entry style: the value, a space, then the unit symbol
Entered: 25 mV
